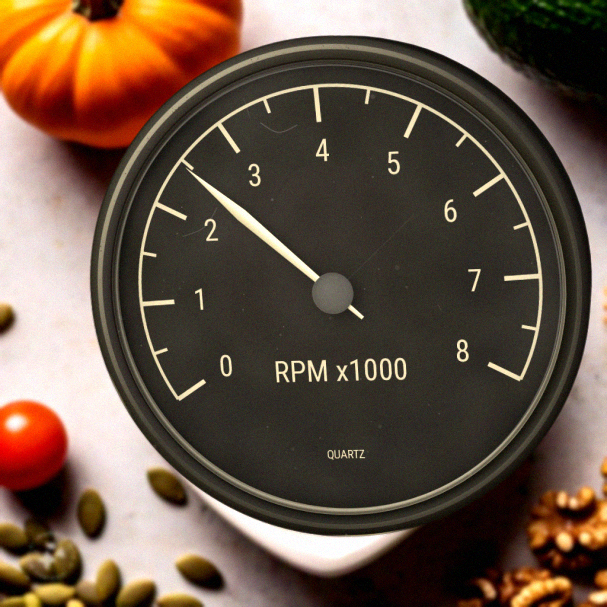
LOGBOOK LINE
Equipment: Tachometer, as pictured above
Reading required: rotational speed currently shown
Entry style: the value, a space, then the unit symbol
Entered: 2500 rpm
